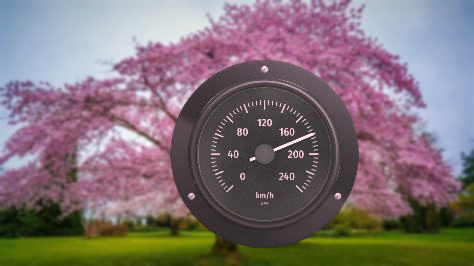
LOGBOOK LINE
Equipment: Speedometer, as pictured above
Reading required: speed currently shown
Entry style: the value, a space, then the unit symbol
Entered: 180 km/h
